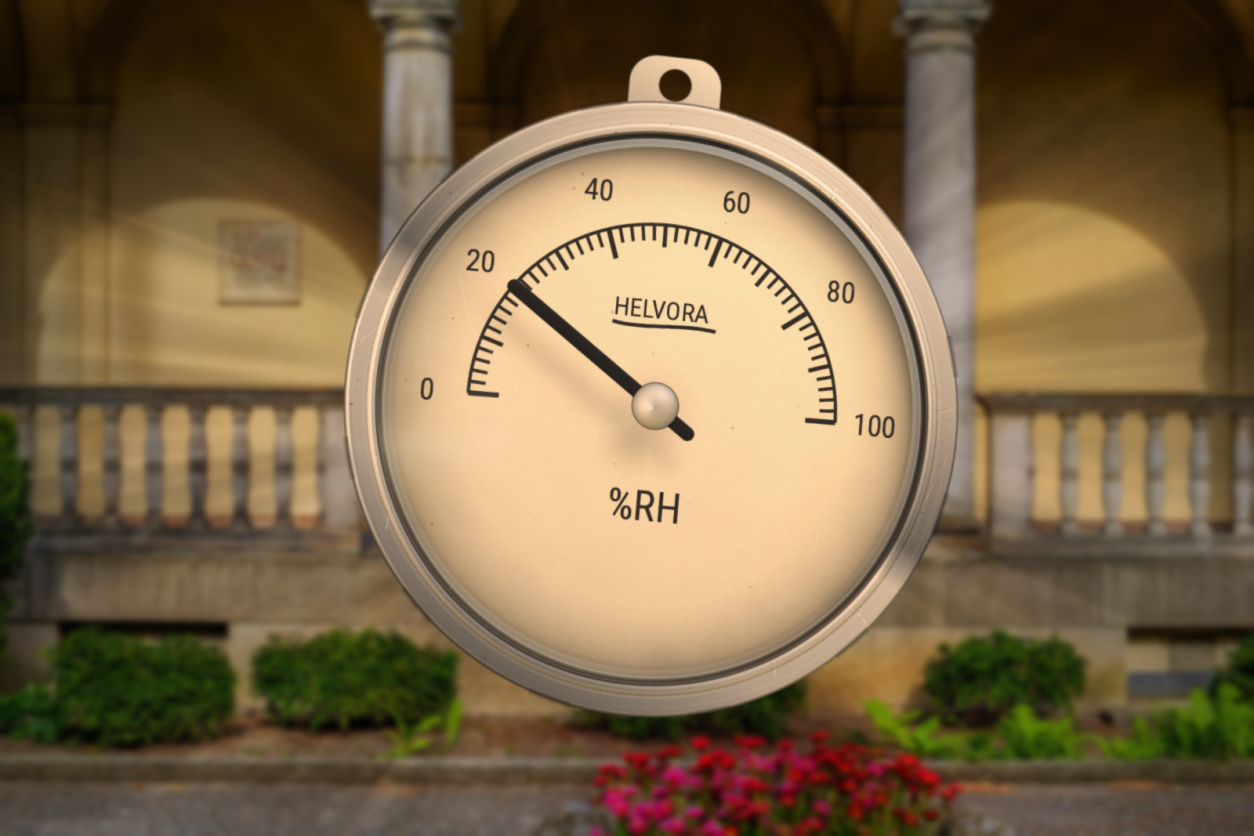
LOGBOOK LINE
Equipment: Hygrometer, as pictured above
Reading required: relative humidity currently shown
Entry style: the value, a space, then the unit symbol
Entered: 20 %
